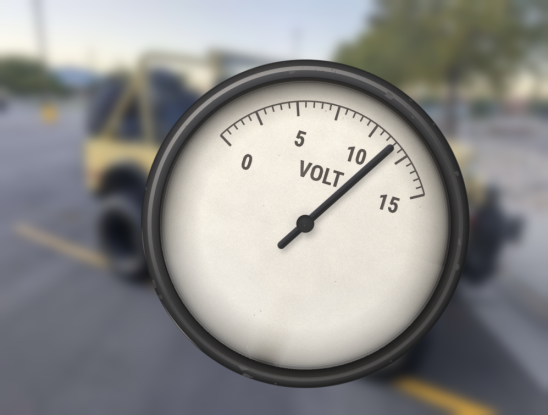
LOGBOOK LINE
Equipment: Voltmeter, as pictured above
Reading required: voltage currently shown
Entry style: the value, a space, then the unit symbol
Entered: 11.5 V
